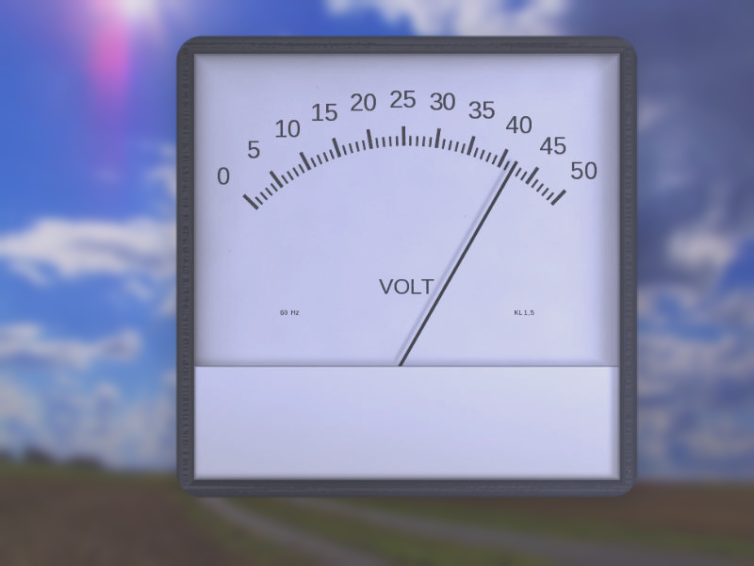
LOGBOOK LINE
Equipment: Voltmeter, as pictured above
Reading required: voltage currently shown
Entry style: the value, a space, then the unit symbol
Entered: 42 V
